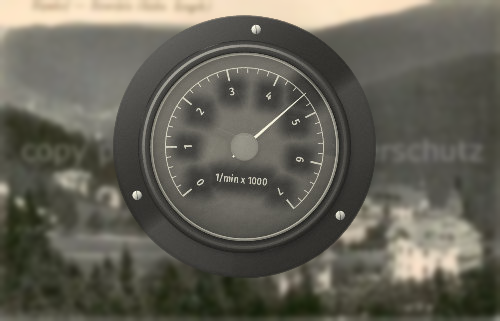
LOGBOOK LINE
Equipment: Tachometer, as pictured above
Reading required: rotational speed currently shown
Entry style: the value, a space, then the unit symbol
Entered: 4600 rpm
